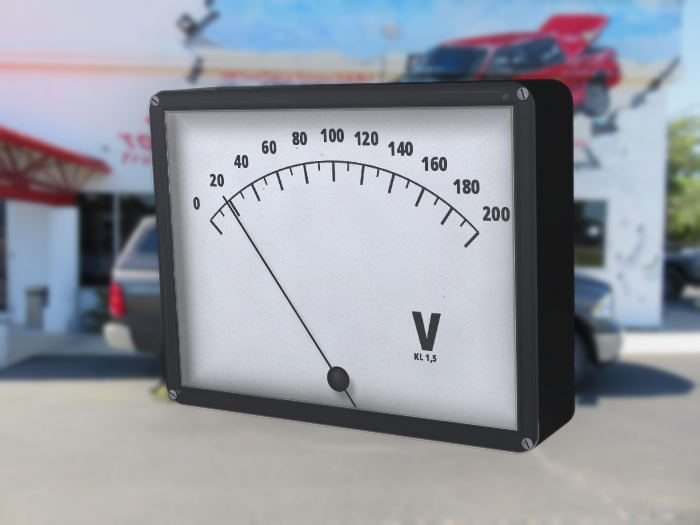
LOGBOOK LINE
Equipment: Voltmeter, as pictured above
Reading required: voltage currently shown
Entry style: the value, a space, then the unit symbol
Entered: 20 V
